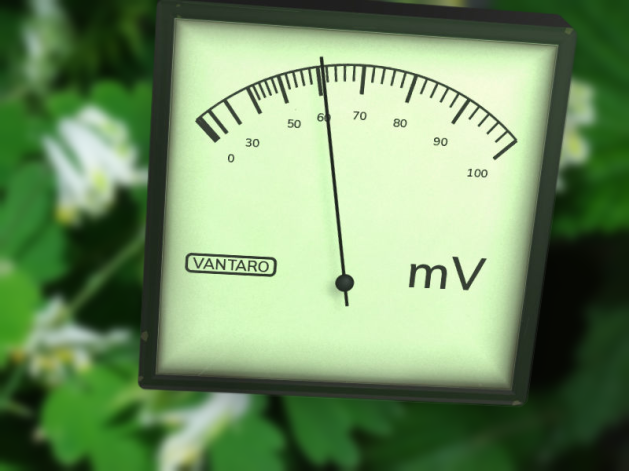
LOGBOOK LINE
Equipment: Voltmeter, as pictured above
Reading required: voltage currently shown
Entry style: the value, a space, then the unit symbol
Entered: 61 mV
